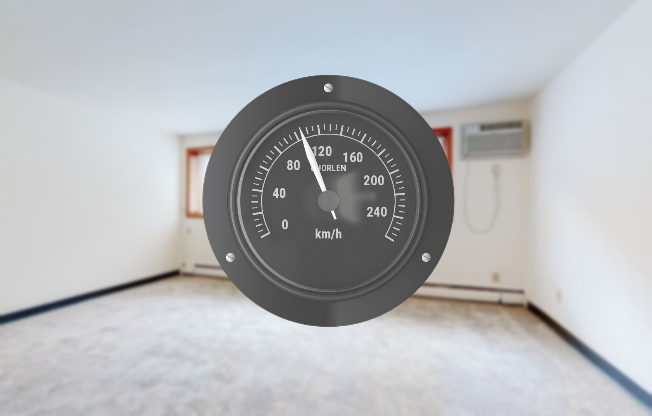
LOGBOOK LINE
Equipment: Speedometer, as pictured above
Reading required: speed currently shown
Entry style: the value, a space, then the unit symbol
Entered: 105 km/h
